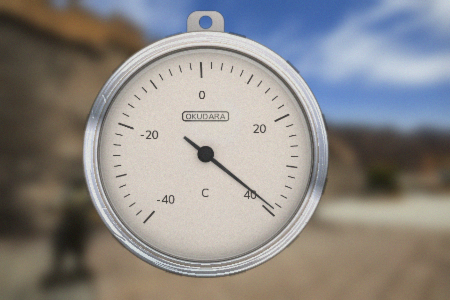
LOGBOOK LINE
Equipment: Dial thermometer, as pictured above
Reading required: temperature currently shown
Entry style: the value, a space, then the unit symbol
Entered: 39 °C
